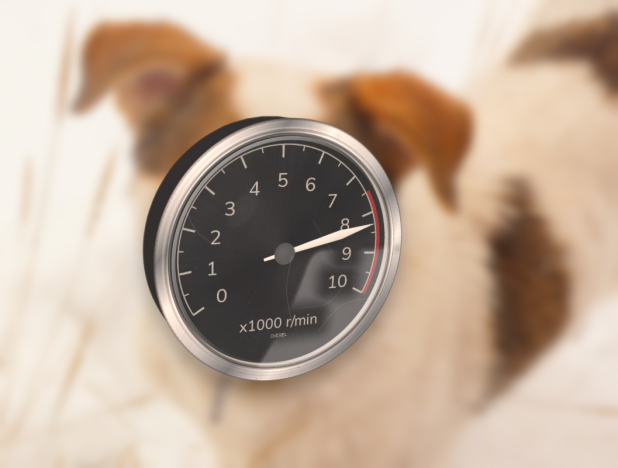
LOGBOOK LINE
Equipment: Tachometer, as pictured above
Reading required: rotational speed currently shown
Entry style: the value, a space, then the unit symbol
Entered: 8250 rpm
